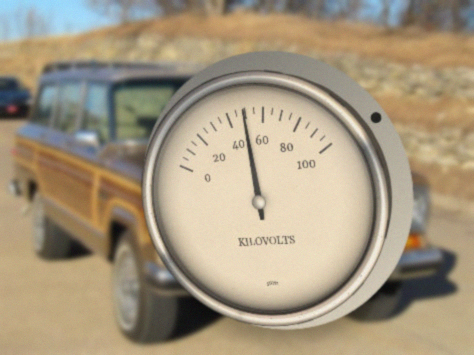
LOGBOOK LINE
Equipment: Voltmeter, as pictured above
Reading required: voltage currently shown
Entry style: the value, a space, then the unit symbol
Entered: 50 kV
